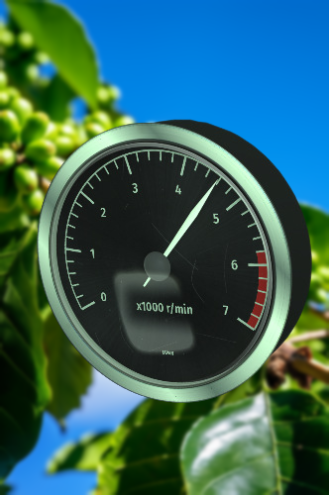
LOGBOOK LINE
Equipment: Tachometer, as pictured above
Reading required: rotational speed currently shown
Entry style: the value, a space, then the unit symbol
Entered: 4600 rpm
